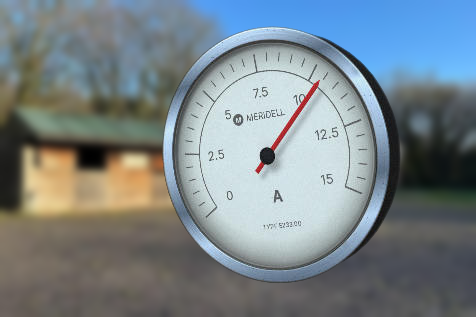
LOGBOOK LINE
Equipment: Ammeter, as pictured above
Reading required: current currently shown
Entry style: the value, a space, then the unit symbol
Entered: 10.5 A
